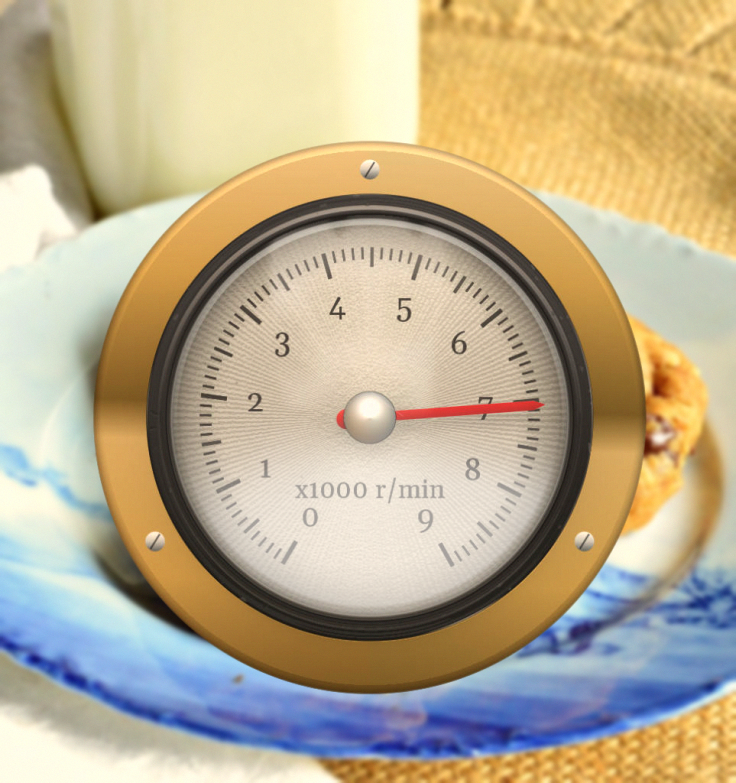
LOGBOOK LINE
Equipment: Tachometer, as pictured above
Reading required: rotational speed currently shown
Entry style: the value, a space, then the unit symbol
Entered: 7050 rpm
